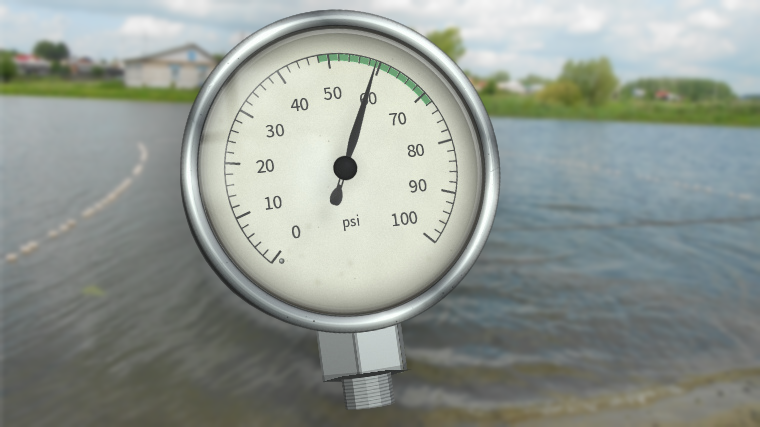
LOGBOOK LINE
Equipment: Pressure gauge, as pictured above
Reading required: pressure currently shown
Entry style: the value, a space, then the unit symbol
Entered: 59 psi
